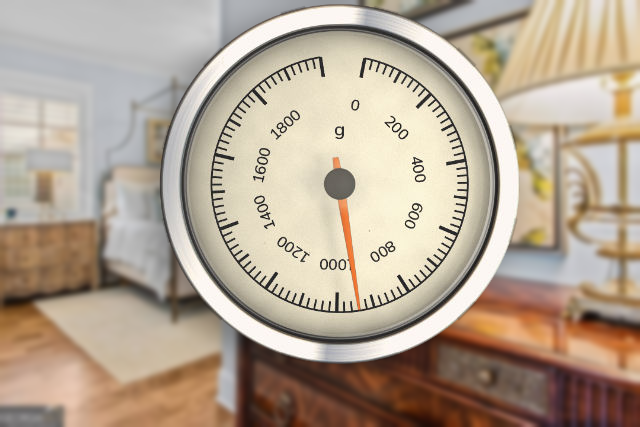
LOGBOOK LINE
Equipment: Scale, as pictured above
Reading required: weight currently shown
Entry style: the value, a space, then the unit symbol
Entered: 940 g
